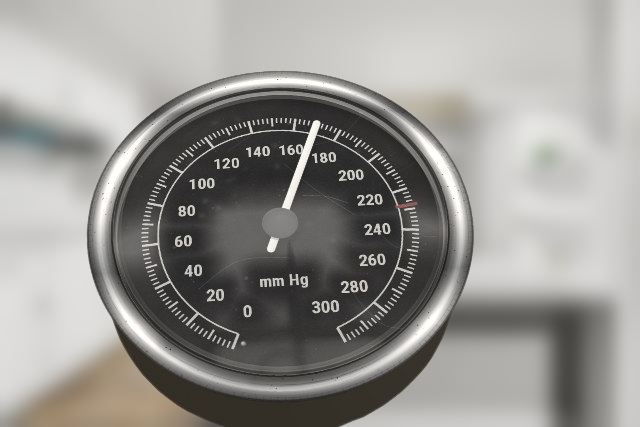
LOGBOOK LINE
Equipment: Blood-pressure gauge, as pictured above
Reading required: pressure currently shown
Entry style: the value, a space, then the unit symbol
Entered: 170 mmHg
